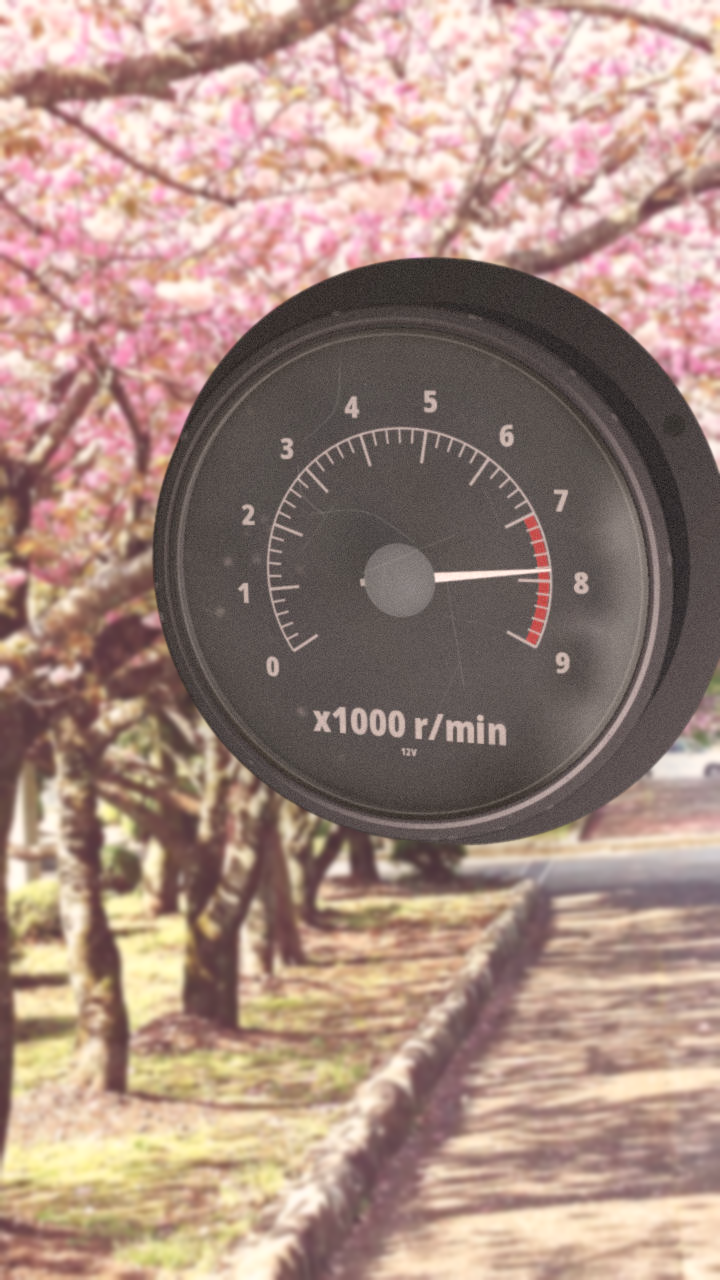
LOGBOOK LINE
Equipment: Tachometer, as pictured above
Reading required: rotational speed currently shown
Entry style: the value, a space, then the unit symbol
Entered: 7800 rpm
